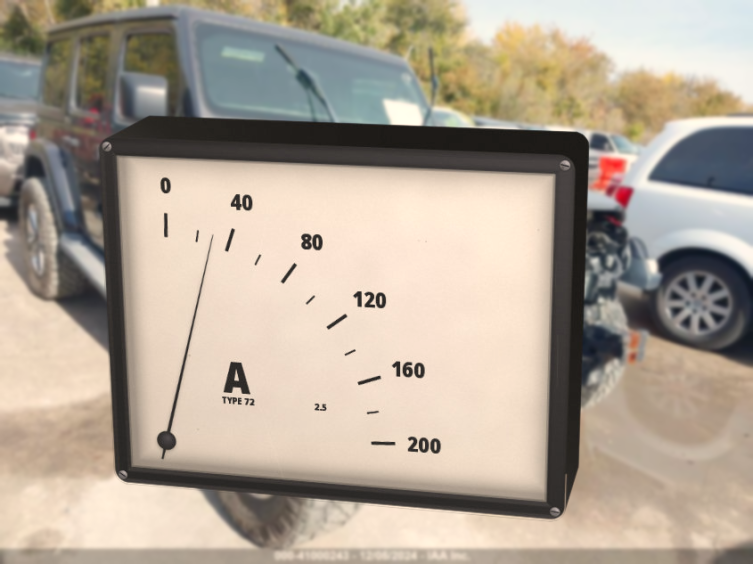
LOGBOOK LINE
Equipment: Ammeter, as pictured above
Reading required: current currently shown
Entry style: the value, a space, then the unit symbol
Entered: 30 A
